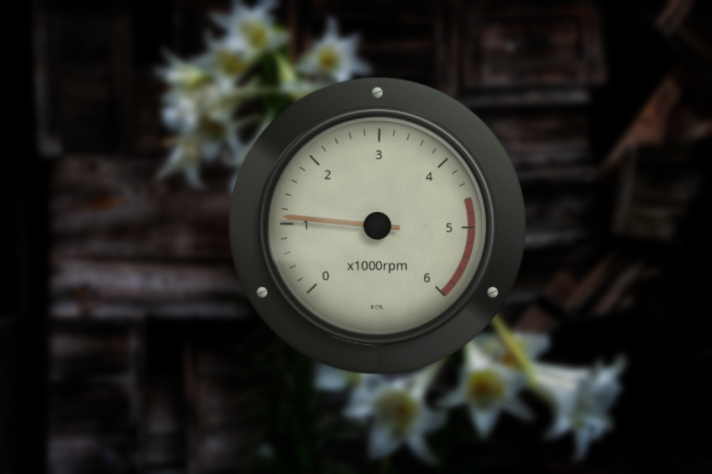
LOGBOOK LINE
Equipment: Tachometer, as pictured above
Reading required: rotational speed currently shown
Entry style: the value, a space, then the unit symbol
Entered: 1100 rpm
